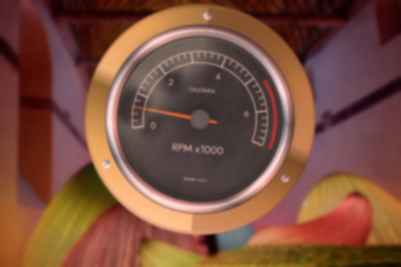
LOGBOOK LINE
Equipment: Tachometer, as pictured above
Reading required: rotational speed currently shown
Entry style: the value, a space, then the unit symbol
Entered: 600 rpm
